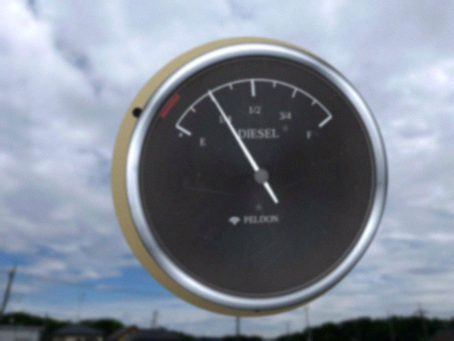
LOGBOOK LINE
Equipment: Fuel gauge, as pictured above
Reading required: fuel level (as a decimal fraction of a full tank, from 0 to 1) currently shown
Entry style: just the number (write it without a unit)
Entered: 0.25
